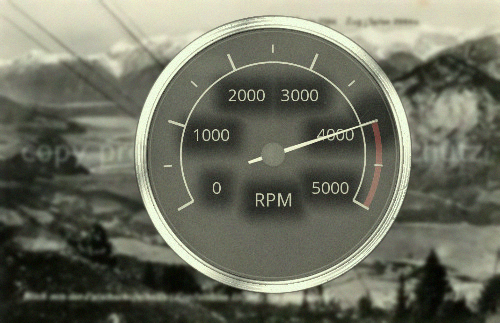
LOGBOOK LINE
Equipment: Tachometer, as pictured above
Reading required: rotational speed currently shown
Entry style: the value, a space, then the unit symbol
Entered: 4000 rpm
